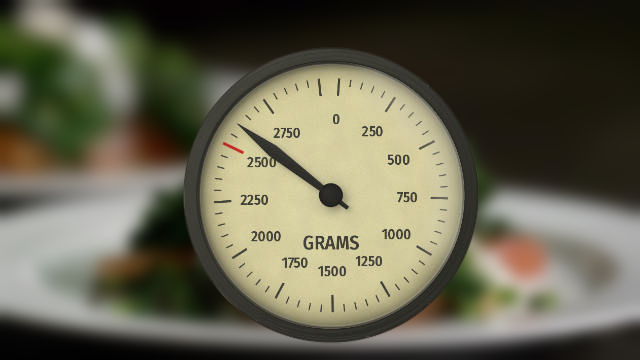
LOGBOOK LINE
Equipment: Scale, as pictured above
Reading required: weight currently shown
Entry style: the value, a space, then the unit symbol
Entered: 2600 g
